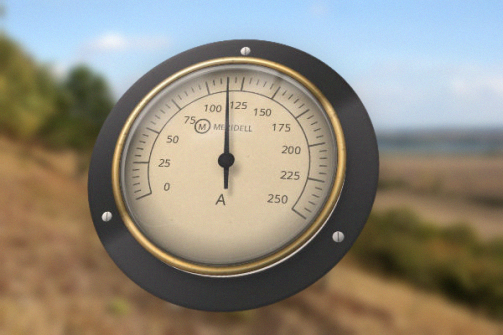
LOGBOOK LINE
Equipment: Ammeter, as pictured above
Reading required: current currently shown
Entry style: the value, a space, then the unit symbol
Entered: 115 A
